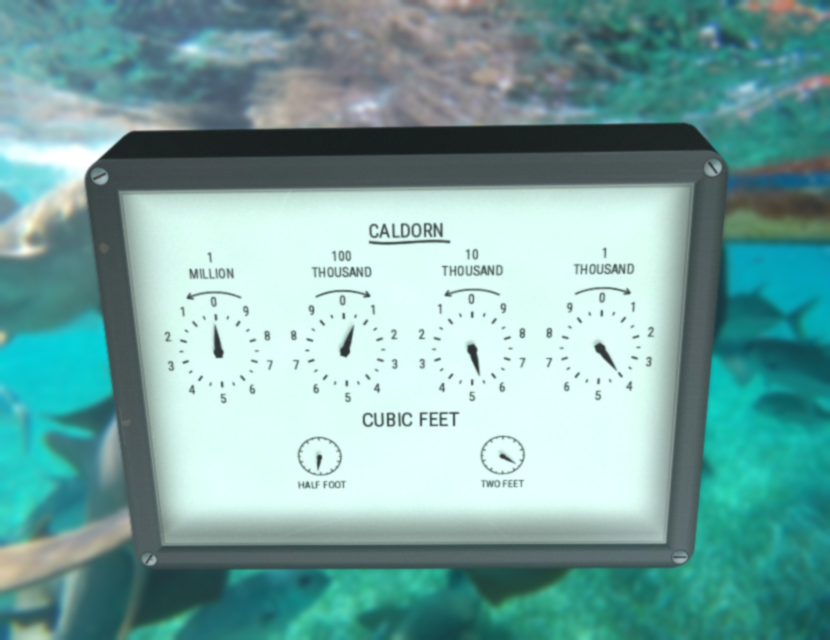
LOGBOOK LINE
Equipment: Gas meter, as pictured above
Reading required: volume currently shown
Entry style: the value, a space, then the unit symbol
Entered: 5400 ft³
